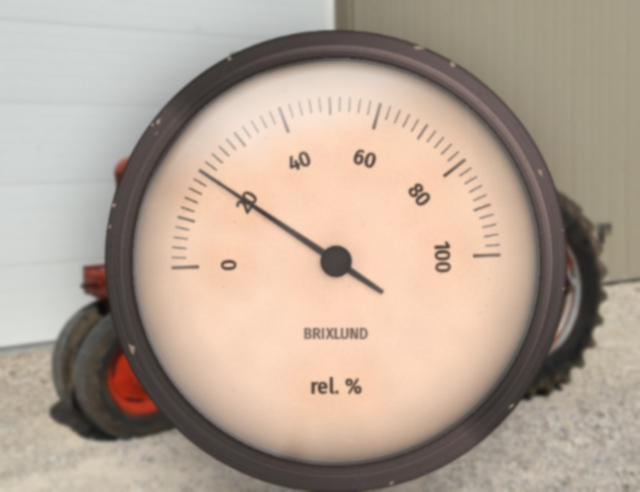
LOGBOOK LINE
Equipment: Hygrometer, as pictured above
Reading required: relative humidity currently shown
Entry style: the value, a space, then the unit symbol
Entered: 20 %
